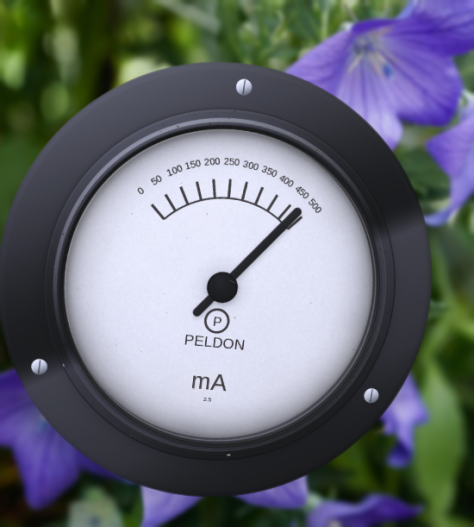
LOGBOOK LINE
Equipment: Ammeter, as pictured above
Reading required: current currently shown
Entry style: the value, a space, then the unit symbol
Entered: 475 mA
